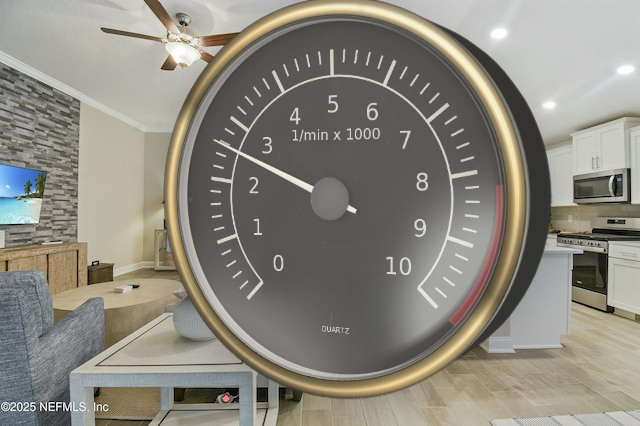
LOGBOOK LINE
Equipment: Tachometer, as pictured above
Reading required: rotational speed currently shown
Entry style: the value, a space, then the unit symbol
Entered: 2600 rpm
